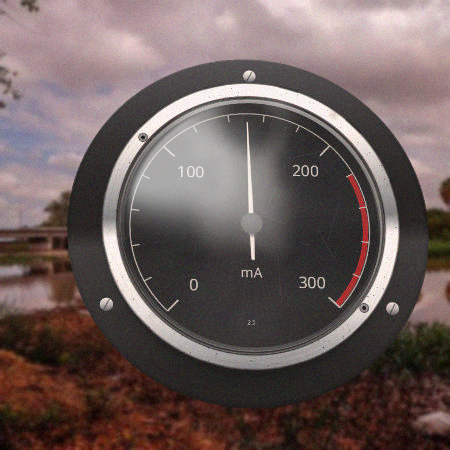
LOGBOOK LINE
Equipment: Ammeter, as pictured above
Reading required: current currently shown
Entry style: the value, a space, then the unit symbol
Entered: 150 mA
